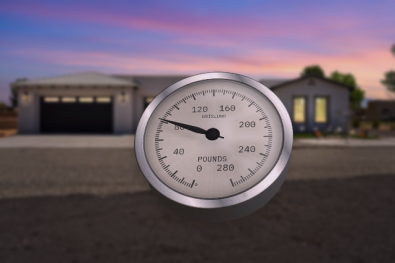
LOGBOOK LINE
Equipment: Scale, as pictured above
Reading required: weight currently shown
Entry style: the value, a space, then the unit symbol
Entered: 80 lb
